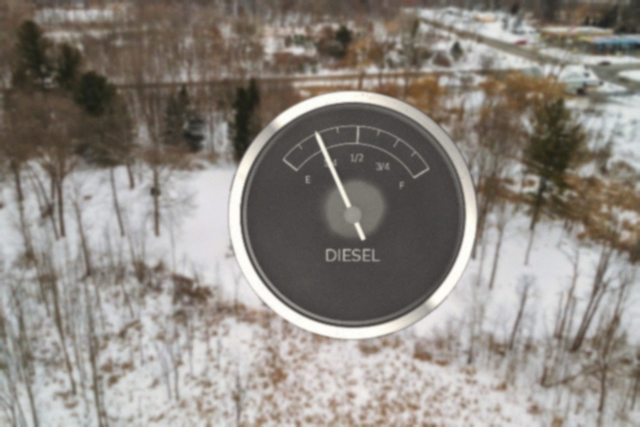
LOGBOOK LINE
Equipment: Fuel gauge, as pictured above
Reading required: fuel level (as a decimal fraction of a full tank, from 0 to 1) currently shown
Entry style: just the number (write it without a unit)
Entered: 0.25
